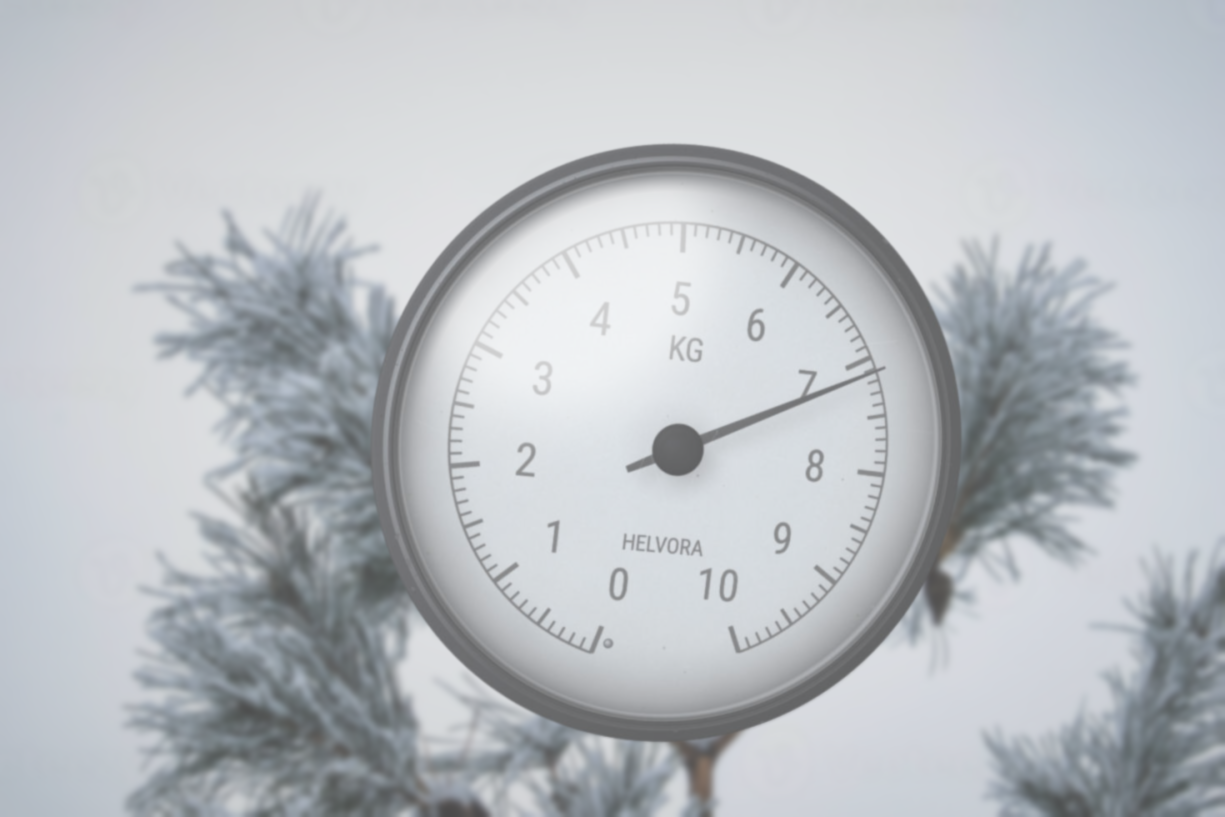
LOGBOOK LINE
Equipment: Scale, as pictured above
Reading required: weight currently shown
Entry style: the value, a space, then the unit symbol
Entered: 7.1 kg
